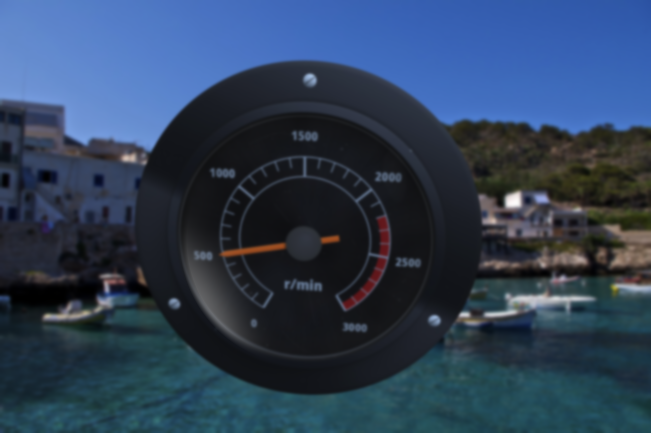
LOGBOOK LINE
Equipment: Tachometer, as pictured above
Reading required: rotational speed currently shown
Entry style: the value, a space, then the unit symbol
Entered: 500 rpm
